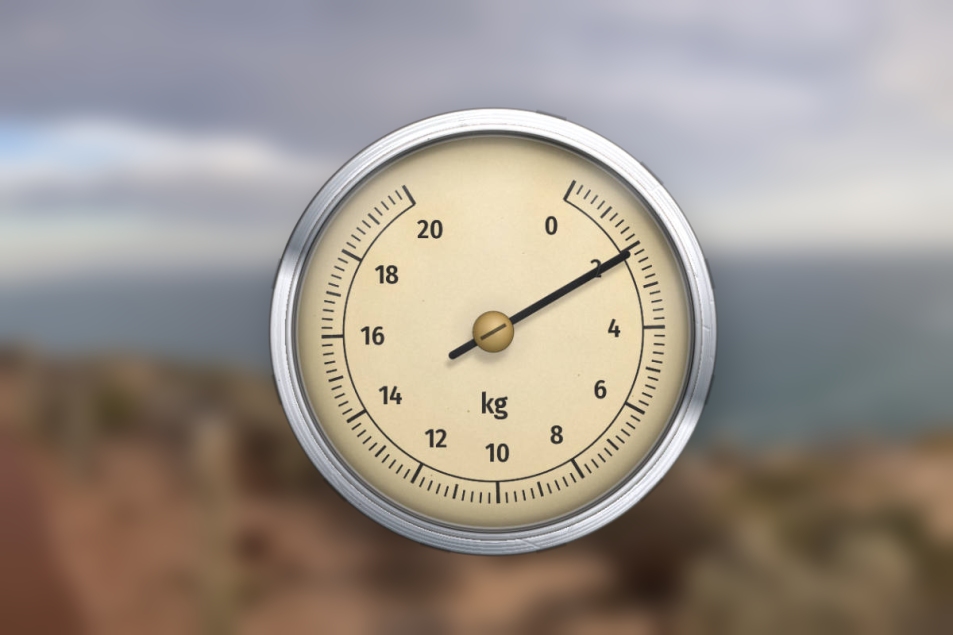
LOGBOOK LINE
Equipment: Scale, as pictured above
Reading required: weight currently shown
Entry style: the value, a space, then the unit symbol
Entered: 2.1 kg
